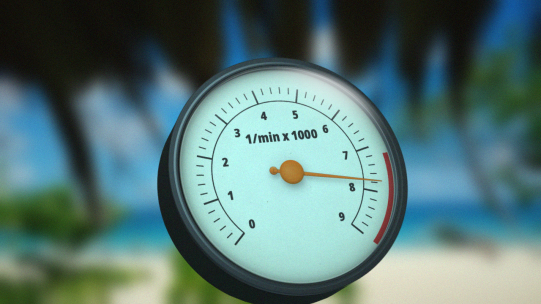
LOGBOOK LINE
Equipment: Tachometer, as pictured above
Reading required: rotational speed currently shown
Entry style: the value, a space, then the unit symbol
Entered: 7800 rpm
